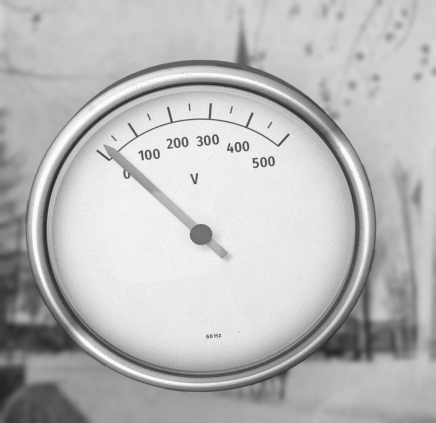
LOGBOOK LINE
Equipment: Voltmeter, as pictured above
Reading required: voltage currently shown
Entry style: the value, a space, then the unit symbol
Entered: 25 V
